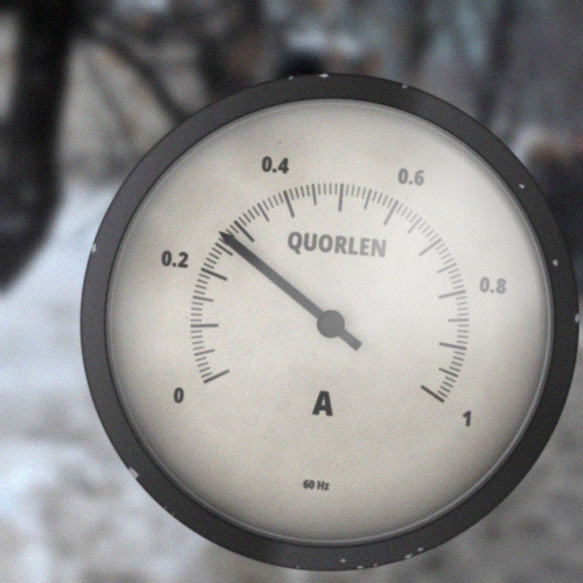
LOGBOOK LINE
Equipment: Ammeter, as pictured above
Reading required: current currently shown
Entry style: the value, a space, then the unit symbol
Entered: 0.27 A
